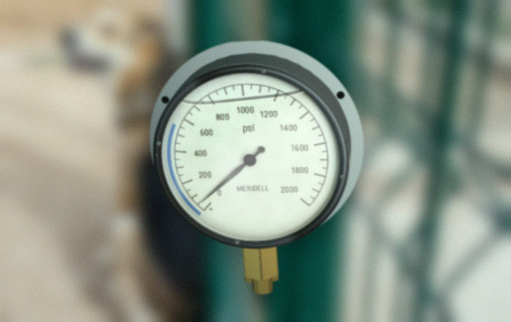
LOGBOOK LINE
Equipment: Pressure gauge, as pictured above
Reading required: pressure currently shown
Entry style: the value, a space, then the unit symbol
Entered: 50 psi
